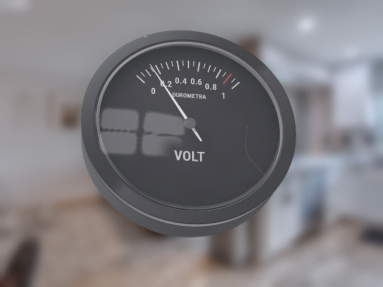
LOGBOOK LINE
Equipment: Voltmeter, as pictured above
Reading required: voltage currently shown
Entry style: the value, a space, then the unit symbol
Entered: 0.15 V
